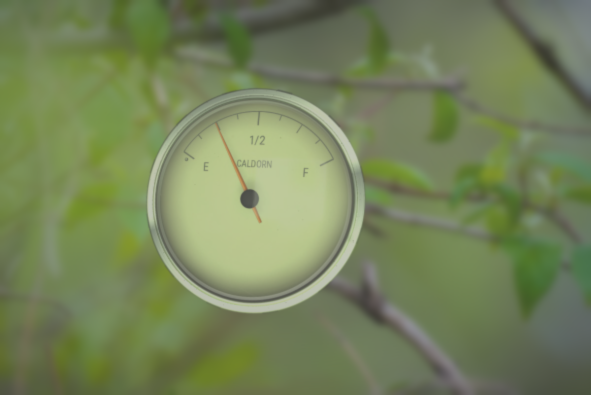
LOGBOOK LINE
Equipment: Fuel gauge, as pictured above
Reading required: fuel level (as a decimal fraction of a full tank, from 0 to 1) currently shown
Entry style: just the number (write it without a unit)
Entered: 0.25
